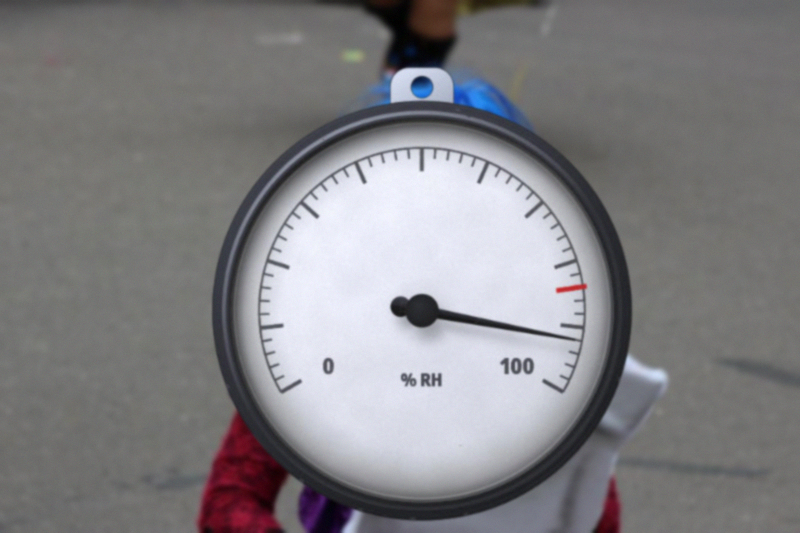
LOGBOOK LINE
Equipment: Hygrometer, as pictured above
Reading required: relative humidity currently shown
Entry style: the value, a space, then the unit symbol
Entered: 92 %
